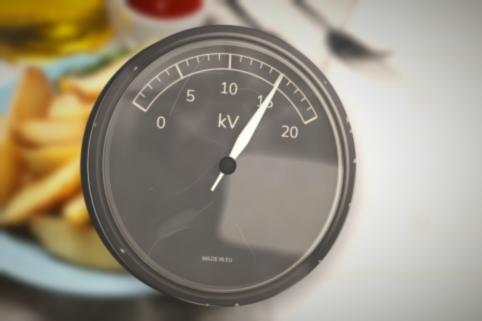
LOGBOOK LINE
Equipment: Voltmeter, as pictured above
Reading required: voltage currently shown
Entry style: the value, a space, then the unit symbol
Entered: 15 kV
